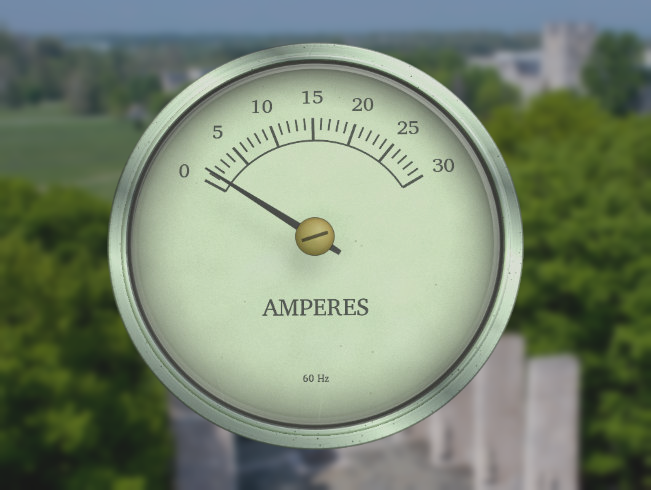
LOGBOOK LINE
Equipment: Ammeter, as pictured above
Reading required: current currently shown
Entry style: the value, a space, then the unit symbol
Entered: 1 A
